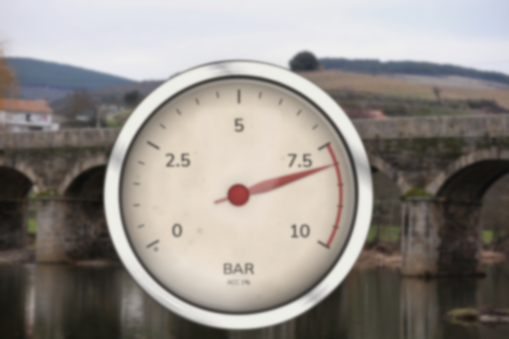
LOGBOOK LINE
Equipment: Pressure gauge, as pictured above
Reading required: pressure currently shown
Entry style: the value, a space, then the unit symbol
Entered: 8 bar
